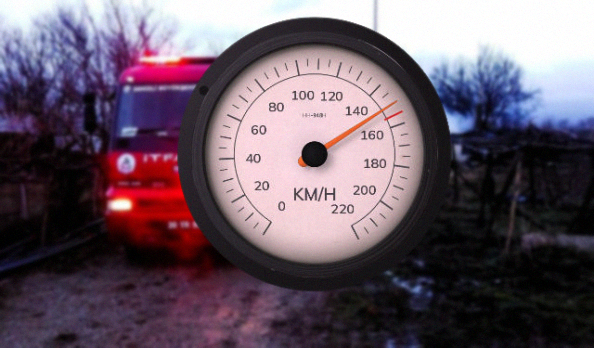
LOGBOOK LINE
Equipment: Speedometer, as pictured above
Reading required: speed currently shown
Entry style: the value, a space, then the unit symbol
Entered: 150 km/h
